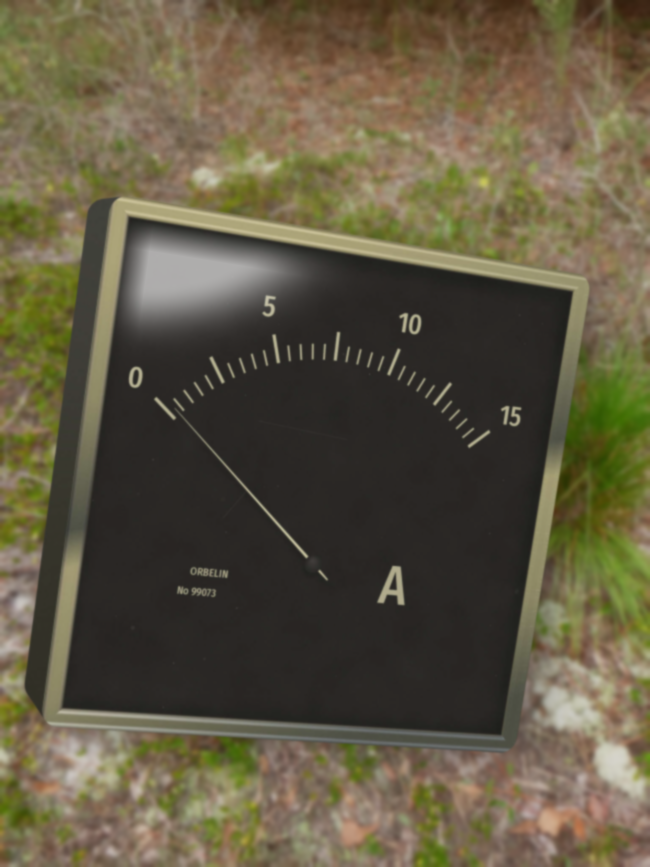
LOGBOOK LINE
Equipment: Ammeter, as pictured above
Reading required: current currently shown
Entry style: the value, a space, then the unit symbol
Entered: 0.25 A
